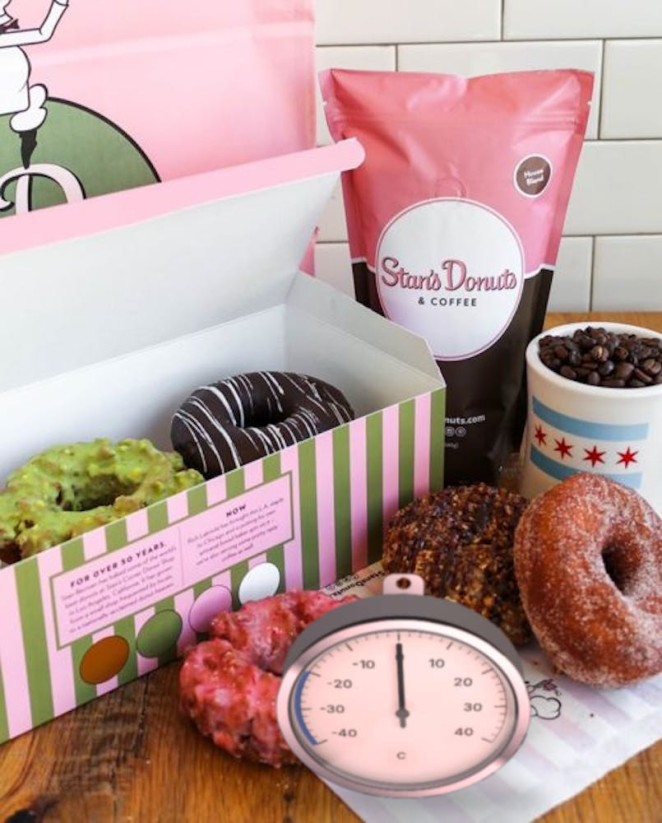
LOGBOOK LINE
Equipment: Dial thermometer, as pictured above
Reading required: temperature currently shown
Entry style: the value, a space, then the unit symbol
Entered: 0 °C
